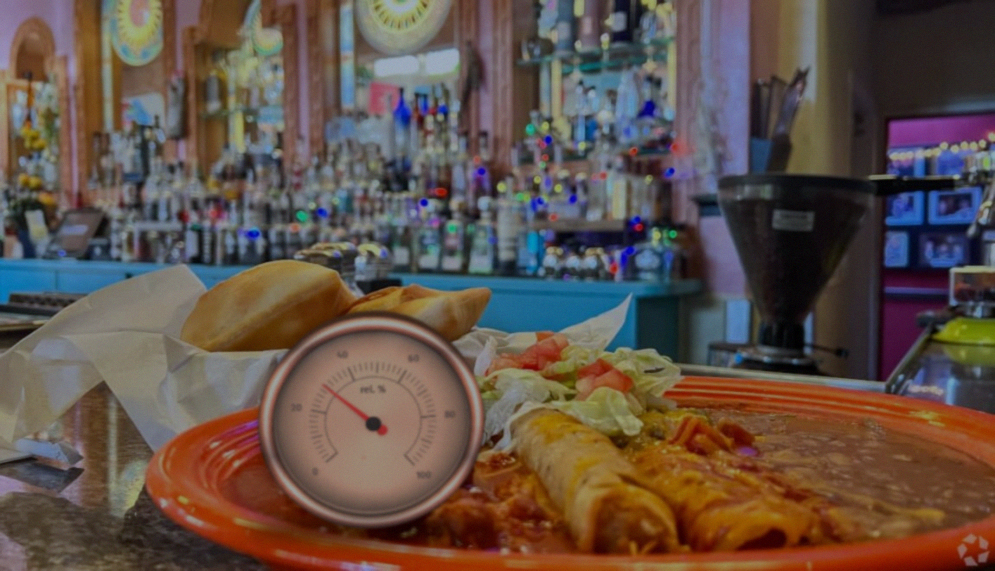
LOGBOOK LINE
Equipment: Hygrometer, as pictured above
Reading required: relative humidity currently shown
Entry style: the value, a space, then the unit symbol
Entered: 30 %
